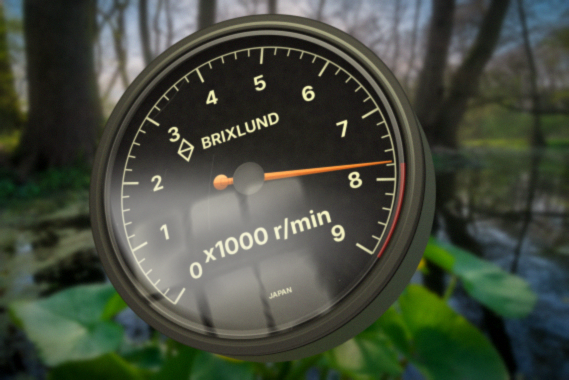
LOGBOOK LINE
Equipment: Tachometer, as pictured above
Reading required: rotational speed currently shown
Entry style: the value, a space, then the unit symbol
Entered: 7800 rpm
